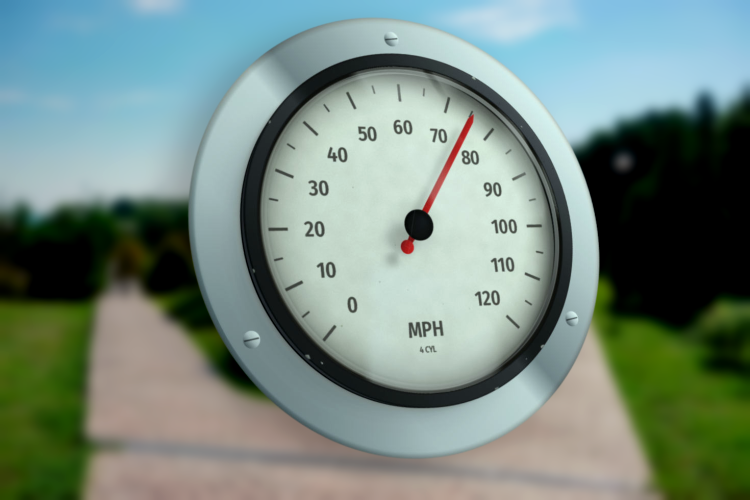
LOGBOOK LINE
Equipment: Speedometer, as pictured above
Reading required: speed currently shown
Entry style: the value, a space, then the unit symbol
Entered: 75 mph
